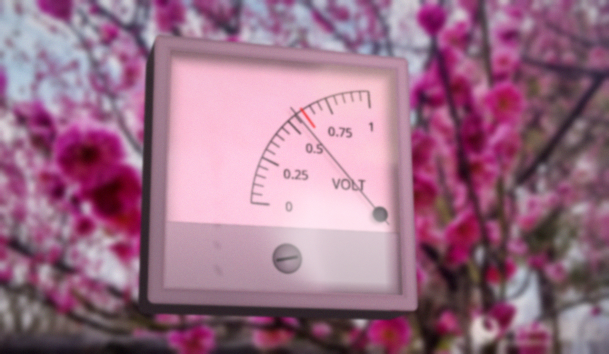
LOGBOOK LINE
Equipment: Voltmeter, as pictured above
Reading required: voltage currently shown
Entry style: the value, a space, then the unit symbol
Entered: 0.55 V
